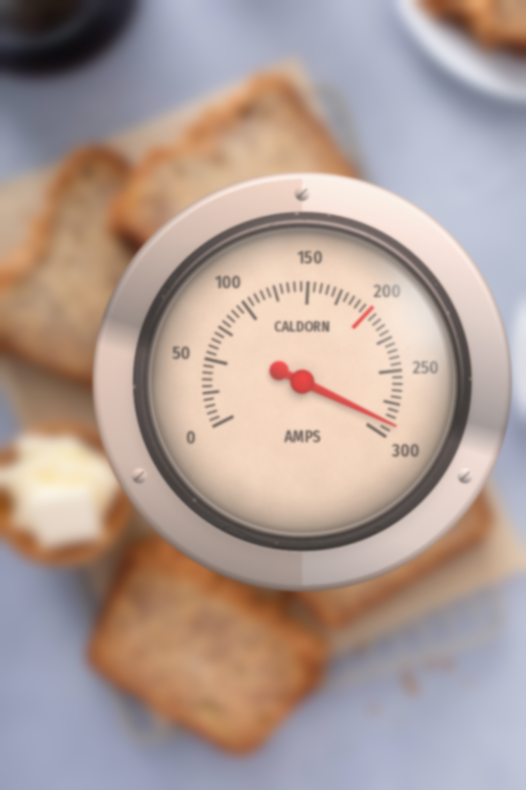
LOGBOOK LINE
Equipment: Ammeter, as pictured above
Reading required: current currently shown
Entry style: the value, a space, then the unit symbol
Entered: 290 A
